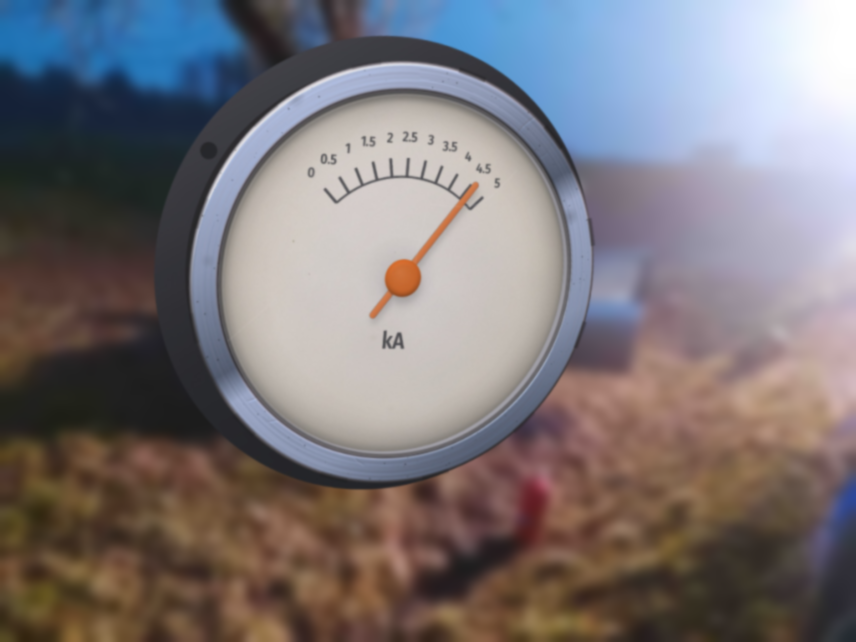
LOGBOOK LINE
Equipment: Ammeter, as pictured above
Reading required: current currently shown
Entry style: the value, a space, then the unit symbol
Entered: 4.5 kA
